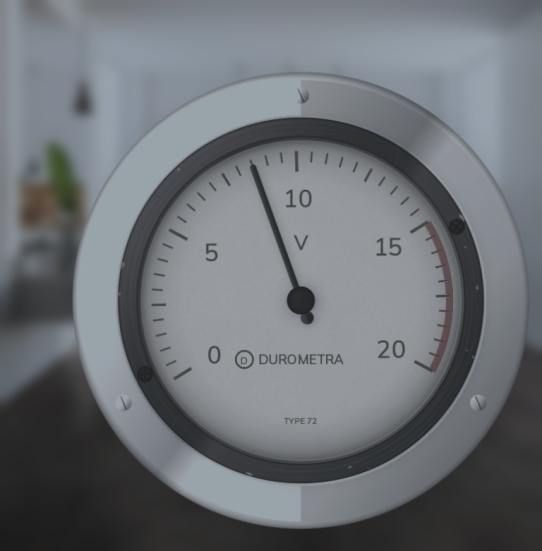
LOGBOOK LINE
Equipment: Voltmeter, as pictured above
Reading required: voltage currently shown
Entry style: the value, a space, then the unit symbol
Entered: 8.5 V
